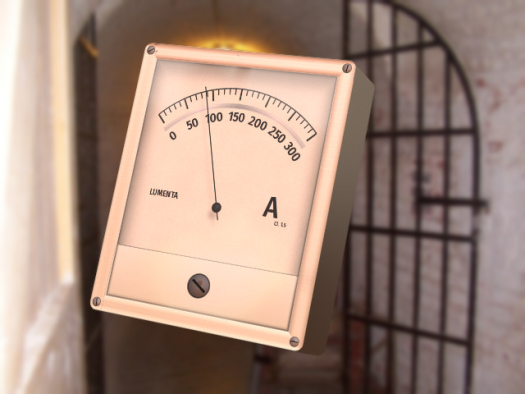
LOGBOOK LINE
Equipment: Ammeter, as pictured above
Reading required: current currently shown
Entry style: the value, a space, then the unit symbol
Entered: 90 A
